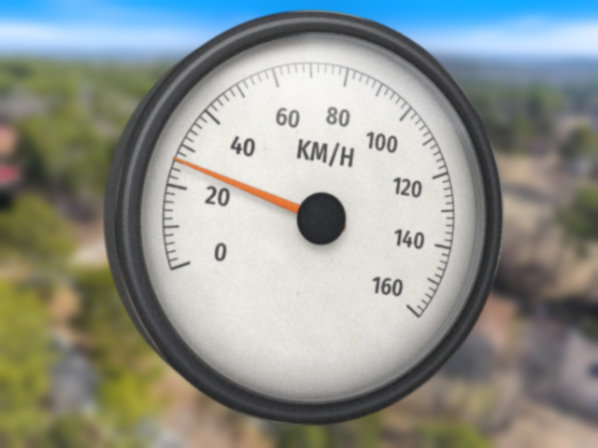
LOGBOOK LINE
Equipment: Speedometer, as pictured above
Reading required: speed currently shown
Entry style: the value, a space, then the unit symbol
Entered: 26 km/h
